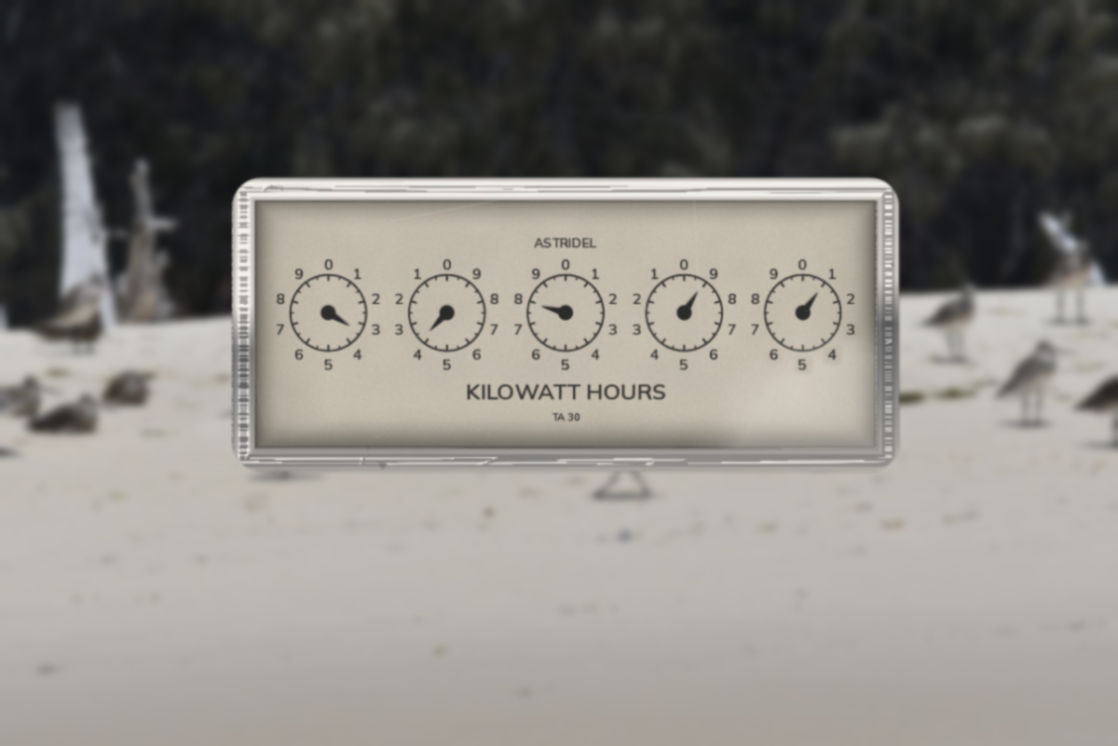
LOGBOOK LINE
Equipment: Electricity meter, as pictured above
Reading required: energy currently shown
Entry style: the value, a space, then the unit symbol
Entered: 33791 kWh
